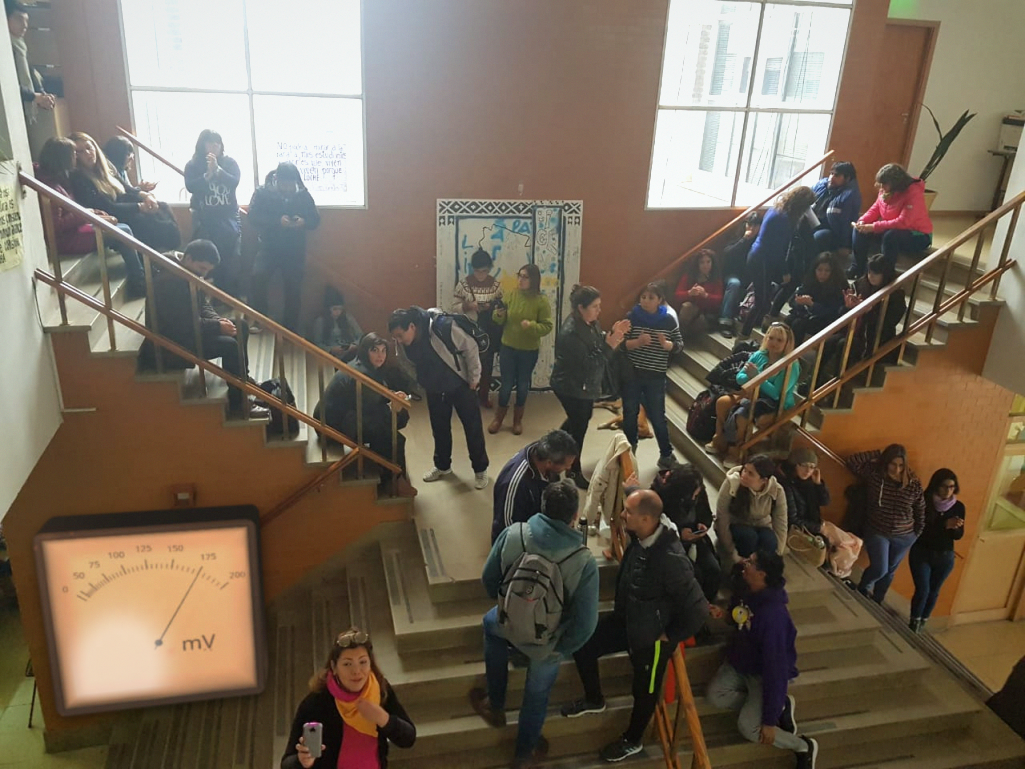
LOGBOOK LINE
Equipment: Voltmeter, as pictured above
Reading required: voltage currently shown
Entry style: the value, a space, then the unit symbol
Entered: 175 mV
